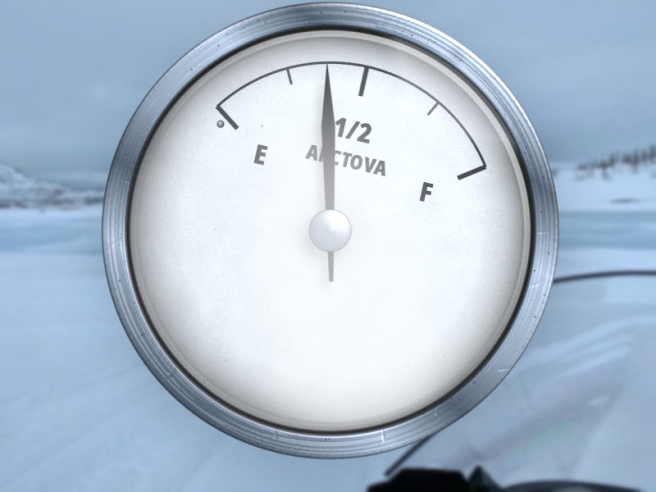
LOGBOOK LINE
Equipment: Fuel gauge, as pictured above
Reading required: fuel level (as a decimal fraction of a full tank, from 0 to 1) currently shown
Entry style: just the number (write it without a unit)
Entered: 0.375
